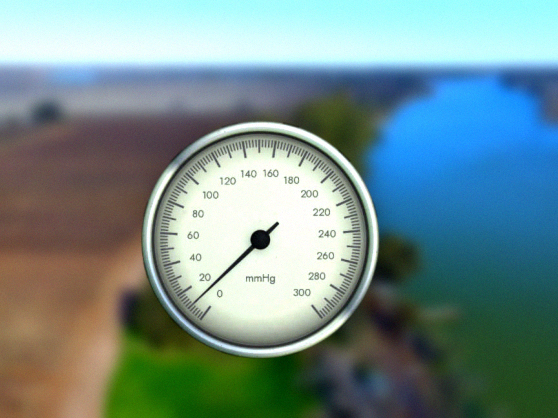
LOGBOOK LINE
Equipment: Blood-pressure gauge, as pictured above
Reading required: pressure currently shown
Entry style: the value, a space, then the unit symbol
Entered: 10 mmHg
